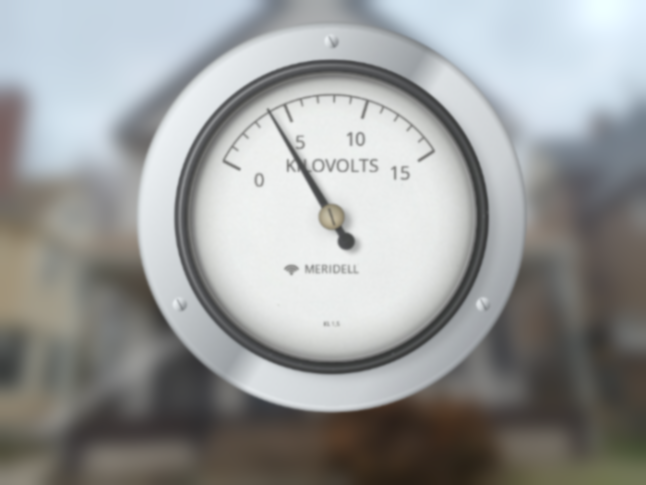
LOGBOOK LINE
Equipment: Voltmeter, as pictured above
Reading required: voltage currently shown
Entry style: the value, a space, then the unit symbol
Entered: 4 kV
